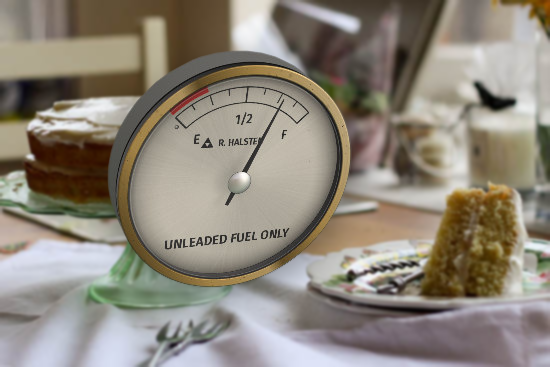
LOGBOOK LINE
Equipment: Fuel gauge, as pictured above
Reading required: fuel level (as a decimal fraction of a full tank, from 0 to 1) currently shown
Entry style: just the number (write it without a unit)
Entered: 0.75
